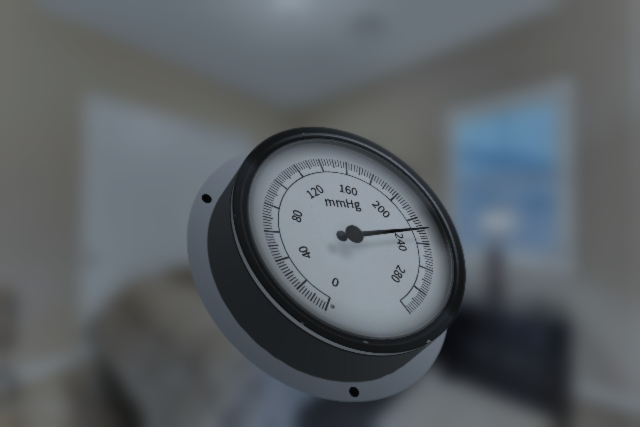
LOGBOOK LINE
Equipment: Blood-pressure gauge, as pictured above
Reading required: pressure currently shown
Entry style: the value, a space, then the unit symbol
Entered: 230 mmHg
